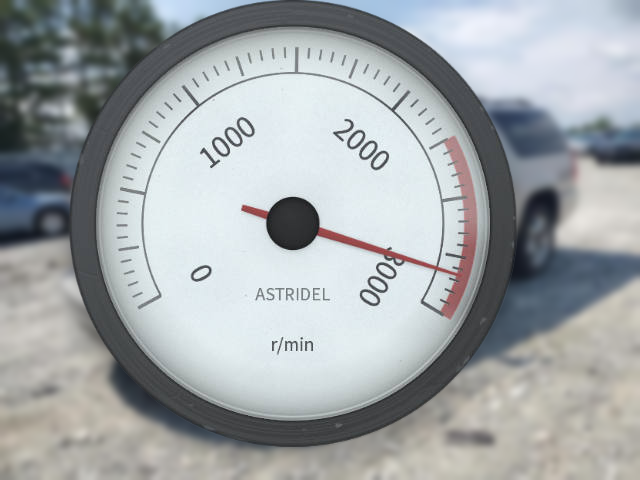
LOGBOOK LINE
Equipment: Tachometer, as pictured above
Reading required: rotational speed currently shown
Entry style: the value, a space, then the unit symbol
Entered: 2825 rpm
